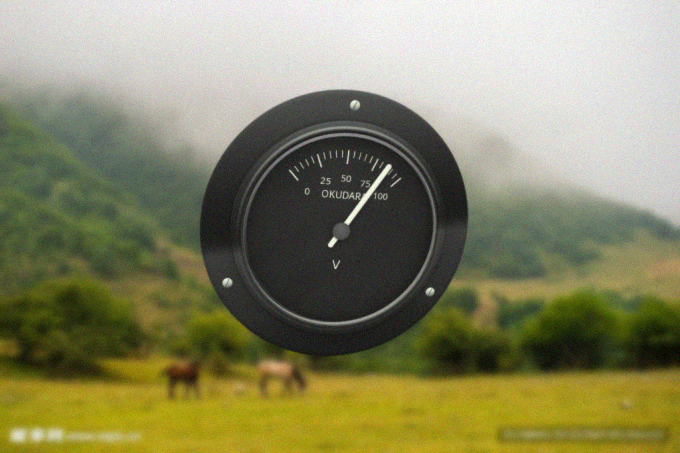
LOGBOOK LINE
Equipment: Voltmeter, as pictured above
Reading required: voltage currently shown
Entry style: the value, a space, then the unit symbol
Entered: 85 V
